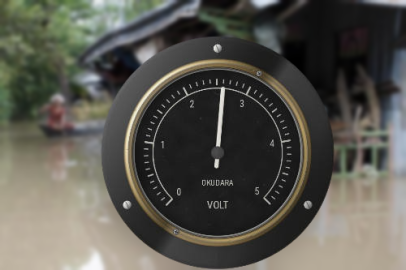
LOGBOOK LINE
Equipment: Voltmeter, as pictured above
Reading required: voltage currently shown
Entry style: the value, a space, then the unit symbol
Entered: 2.6 V
